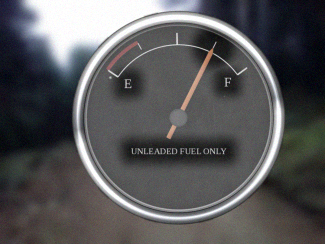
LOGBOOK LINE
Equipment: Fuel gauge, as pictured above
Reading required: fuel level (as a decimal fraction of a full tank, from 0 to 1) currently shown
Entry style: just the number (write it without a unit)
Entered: 0.75
